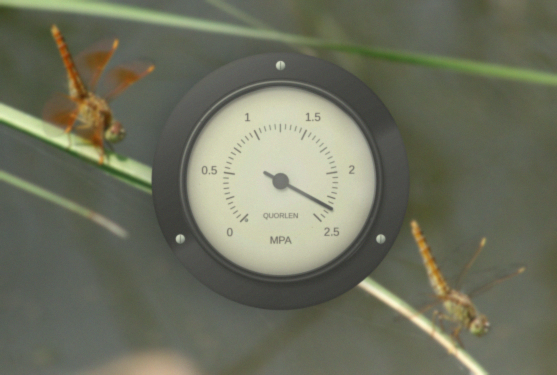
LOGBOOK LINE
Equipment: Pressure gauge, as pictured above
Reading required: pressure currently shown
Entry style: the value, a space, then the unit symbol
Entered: 2.35 MPa
